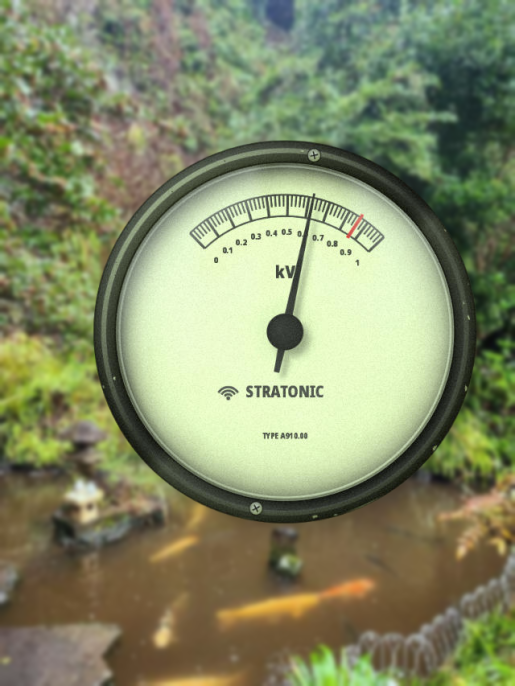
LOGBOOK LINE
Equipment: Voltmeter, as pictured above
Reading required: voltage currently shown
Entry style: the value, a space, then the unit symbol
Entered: 0.62 kV
